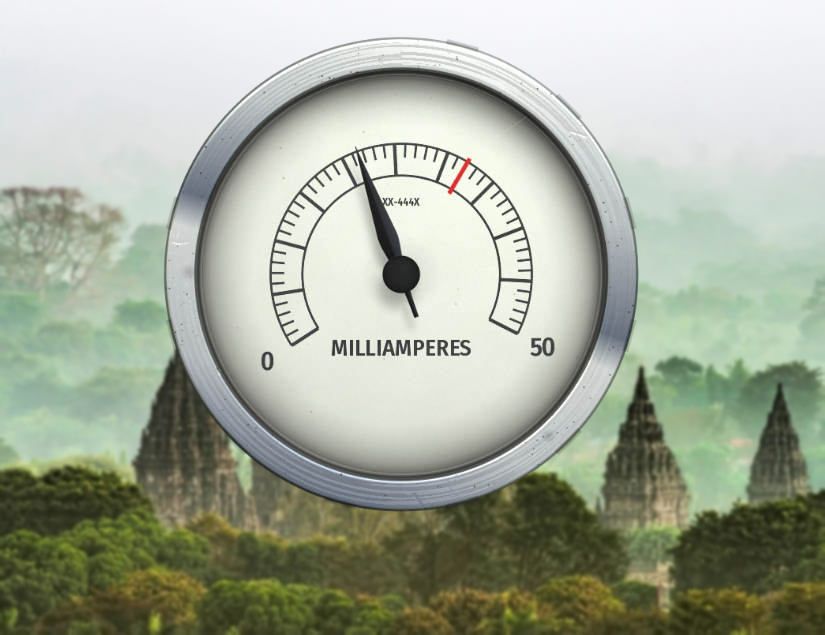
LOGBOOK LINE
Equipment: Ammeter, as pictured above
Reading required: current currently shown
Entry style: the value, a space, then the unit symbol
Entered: 21.5 mA
